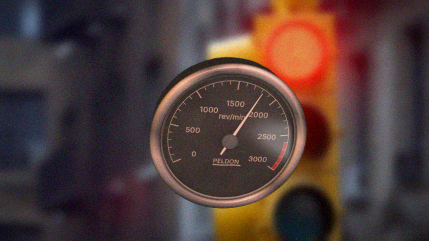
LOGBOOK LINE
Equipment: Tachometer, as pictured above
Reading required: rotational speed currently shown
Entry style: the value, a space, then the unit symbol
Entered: 1800 rpm
